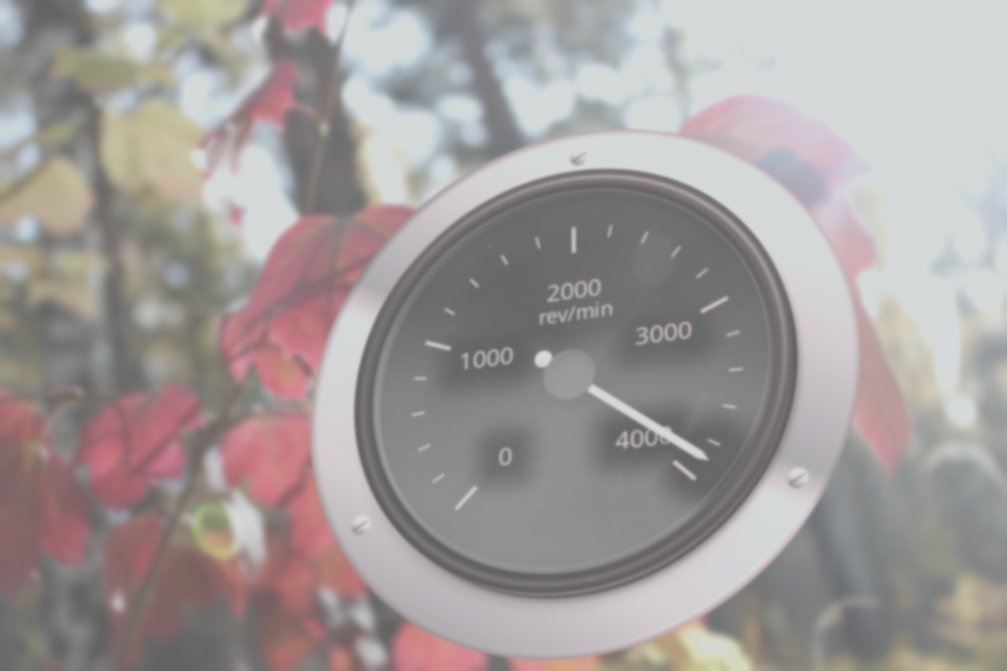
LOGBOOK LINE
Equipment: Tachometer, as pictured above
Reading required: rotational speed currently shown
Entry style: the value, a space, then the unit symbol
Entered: 3900 rpm
